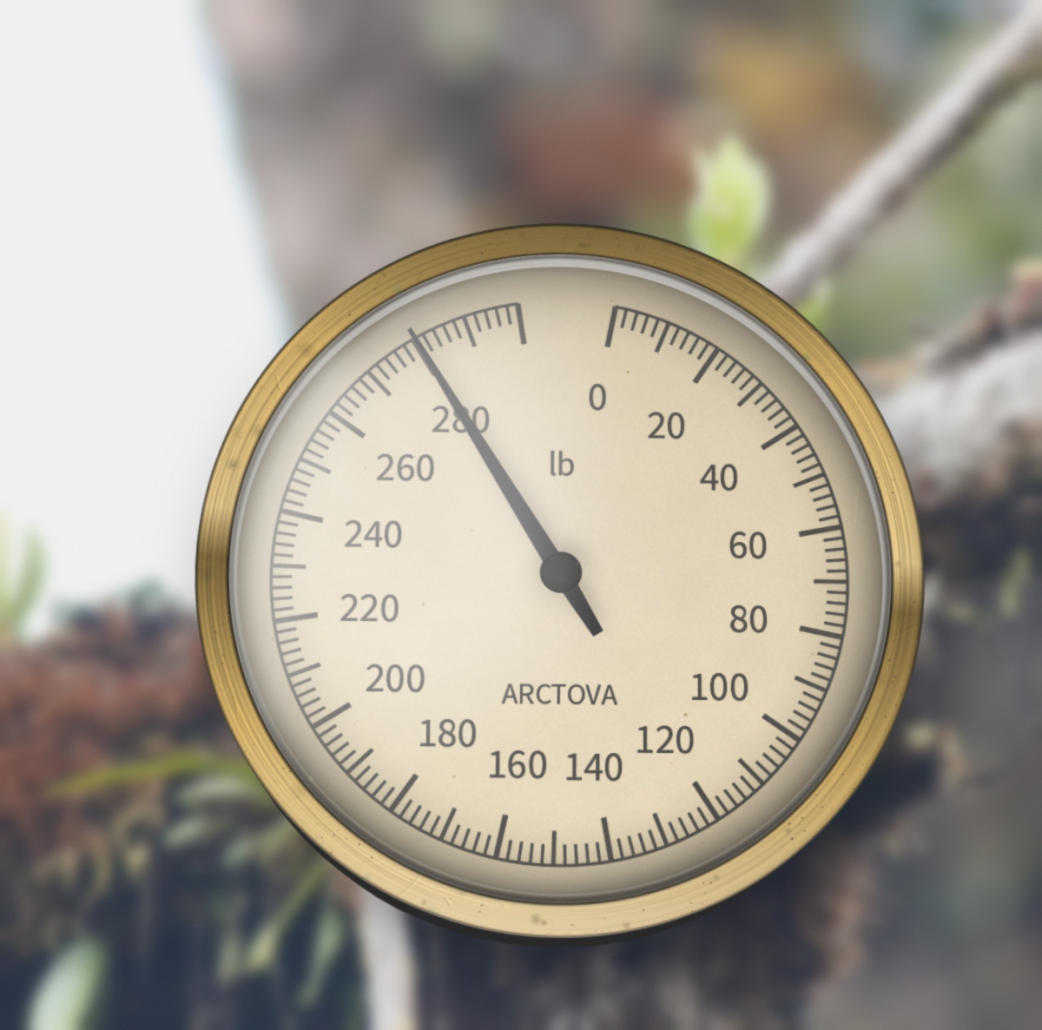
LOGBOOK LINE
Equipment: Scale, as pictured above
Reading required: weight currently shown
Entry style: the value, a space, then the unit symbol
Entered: 280 lb
